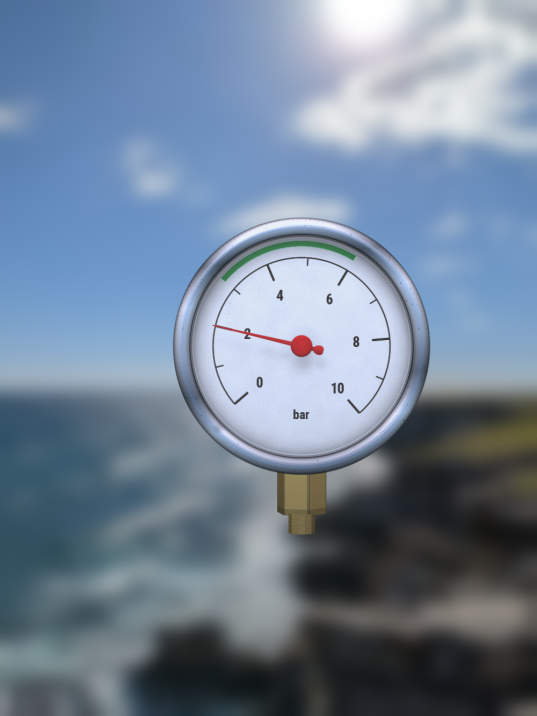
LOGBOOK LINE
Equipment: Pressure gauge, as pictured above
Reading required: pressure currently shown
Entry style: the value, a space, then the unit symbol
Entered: 2 bar
